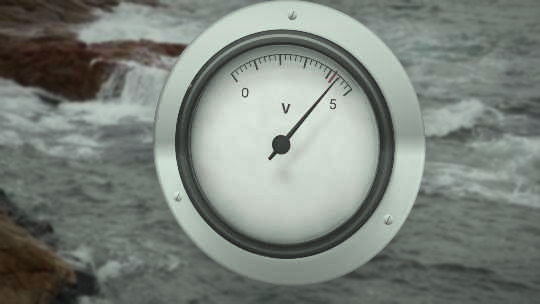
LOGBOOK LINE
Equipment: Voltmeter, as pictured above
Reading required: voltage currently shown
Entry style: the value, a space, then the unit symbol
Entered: 4.4 V
